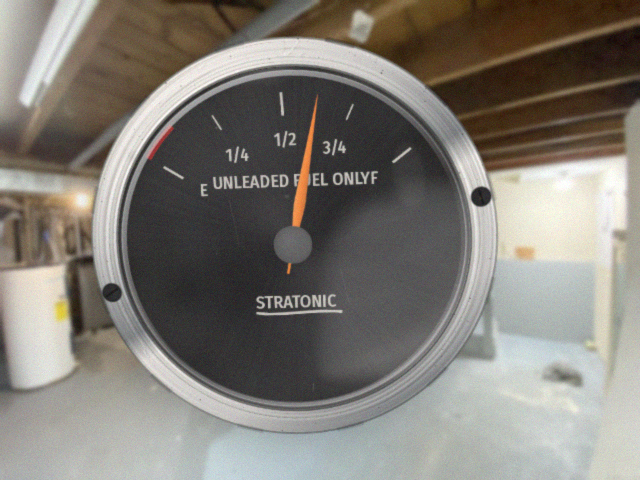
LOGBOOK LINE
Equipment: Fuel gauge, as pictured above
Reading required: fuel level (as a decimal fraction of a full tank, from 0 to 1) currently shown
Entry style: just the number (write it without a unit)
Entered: 0.625
